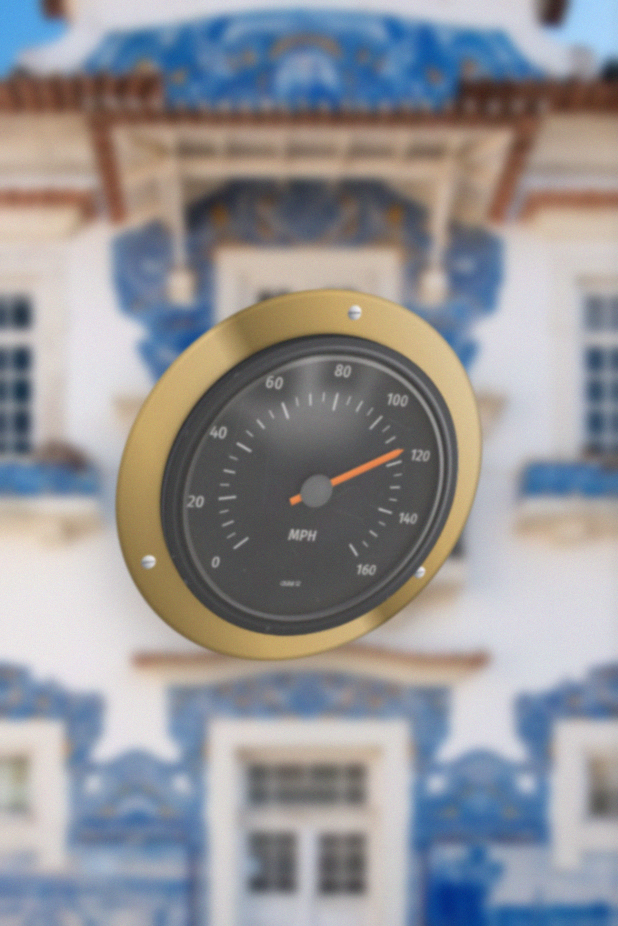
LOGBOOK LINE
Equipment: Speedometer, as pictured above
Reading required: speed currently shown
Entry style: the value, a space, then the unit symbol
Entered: 115 mph
